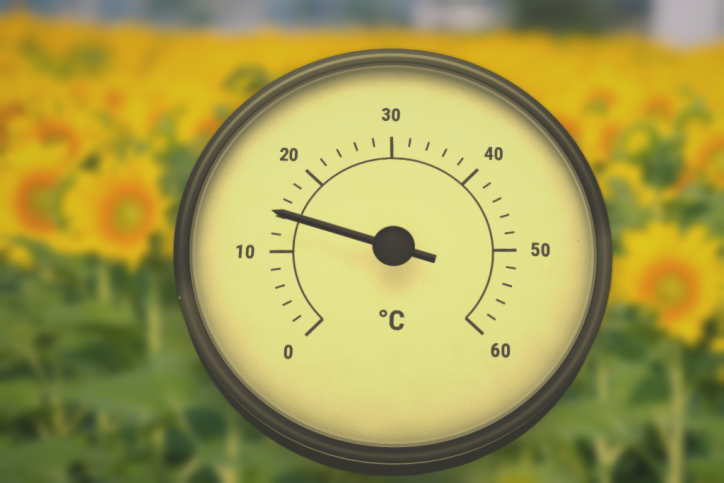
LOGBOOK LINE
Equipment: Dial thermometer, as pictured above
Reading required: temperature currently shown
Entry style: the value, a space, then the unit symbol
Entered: 14 °C
